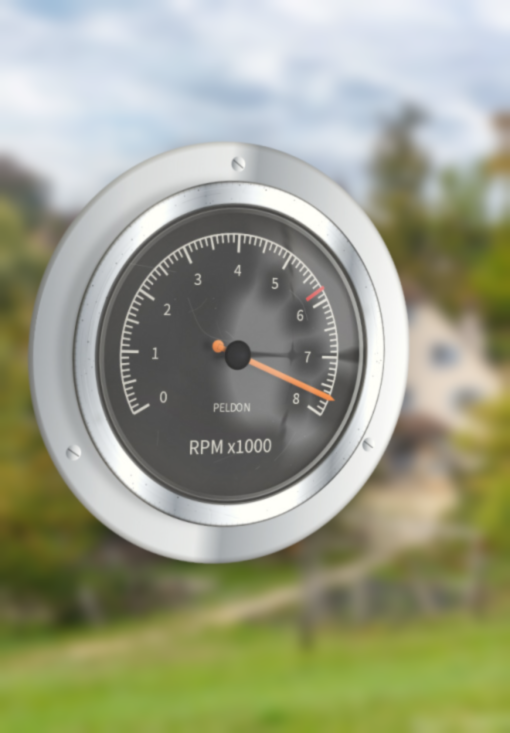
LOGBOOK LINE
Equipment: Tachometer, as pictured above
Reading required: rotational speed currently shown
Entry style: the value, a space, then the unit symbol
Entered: 7700 rpm
